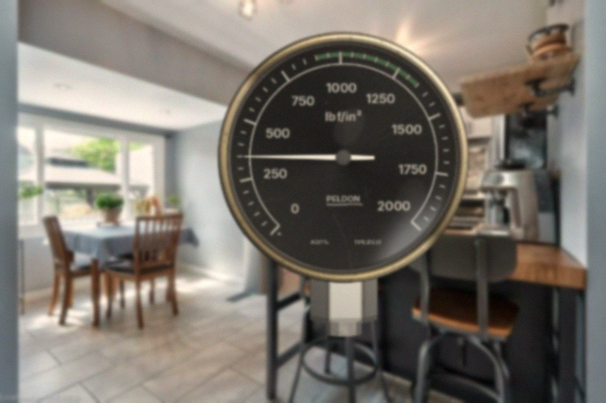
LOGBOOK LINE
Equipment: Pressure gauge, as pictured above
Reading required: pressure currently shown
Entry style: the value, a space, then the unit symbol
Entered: 350 psi
